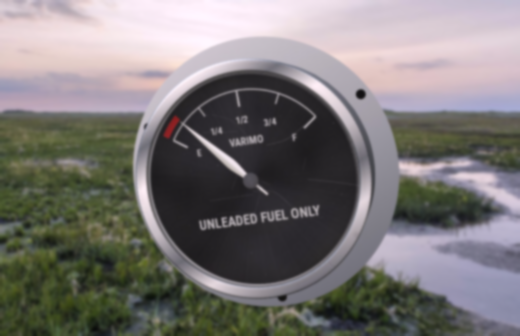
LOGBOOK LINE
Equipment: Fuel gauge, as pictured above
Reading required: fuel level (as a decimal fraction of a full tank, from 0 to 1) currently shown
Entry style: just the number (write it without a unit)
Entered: 0.125
